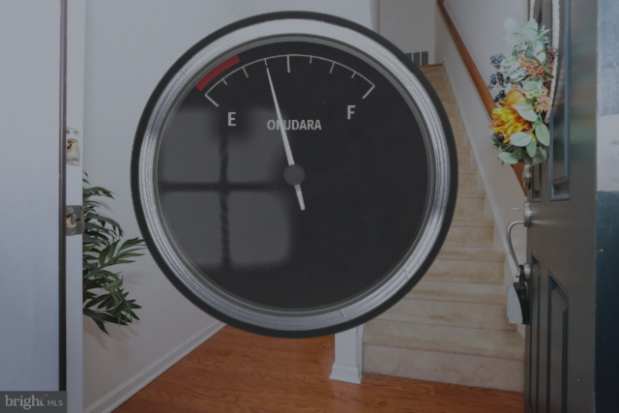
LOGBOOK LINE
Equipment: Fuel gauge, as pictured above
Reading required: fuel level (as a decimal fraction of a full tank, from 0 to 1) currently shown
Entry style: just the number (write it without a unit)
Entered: 0.375
